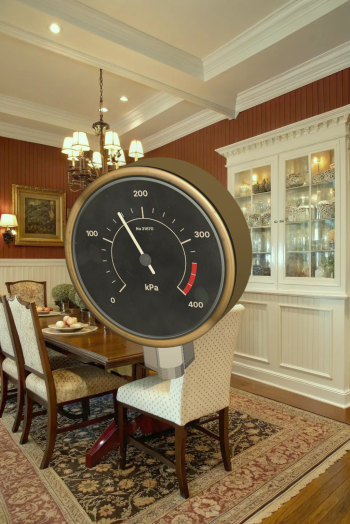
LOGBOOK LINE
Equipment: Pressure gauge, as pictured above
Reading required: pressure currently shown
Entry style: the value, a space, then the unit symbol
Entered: 160 kPa
